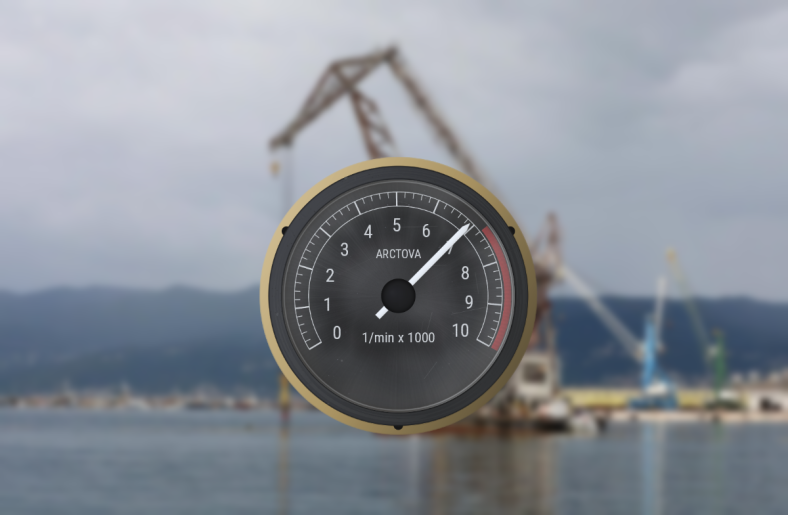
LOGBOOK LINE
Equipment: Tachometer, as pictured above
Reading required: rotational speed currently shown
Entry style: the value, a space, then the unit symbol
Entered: 6900 rpm
